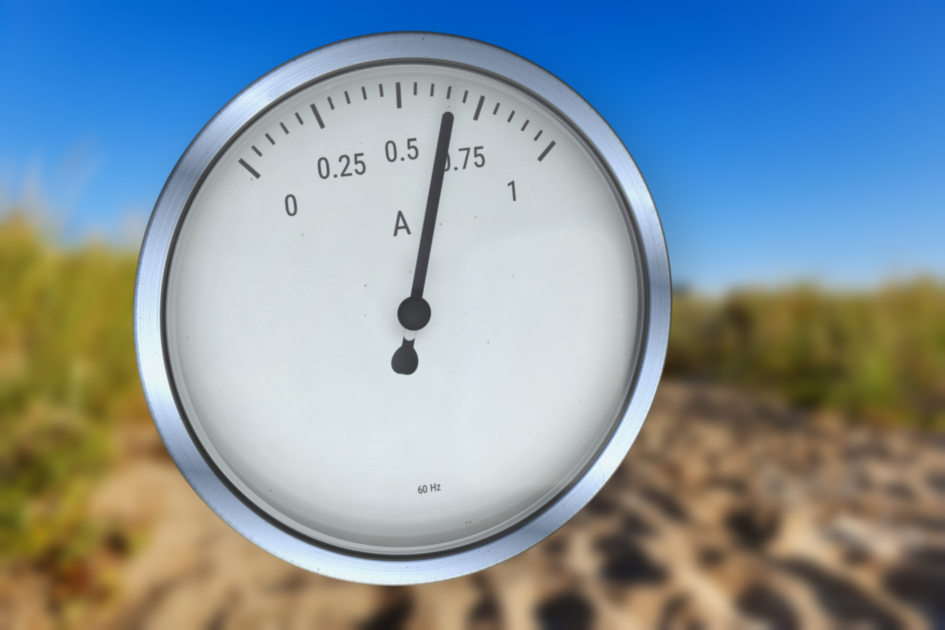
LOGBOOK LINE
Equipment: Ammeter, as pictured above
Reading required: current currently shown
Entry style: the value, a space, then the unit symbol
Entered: 0.65 A
